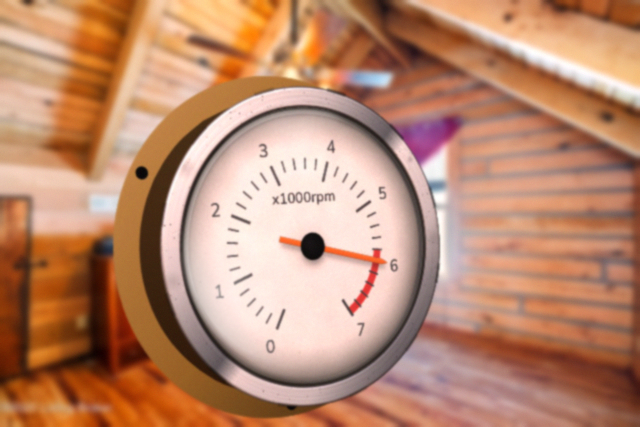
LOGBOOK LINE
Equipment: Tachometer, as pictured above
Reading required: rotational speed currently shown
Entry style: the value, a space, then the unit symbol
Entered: 6000 rpm
